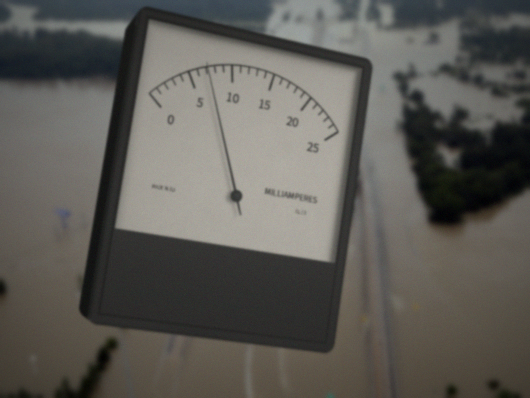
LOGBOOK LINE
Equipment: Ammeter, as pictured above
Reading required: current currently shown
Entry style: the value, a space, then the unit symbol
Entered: 7 mA
